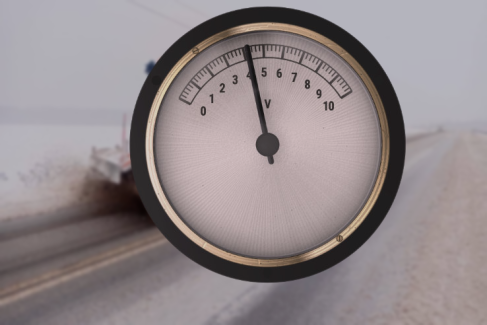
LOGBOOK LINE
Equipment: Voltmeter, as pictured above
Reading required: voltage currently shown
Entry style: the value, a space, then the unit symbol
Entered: 4.2 V
